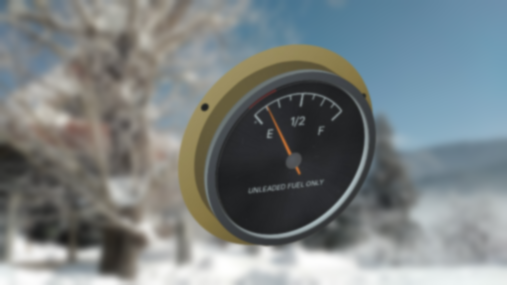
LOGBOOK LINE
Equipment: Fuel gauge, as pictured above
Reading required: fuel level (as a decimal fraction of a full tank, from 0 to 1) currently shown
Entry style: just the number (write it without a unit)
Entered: 0.125
